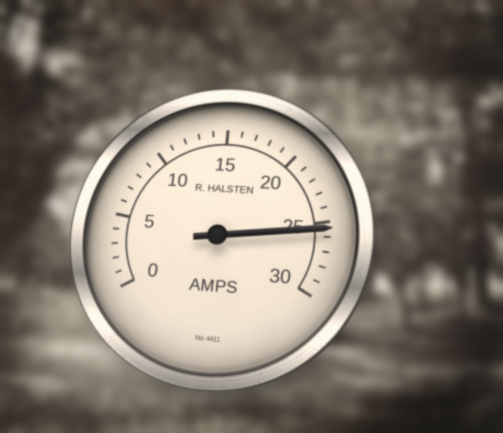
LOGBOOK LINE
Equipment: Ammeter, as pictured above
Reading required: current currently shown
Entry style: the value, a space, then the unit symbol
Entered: 25.5 A
